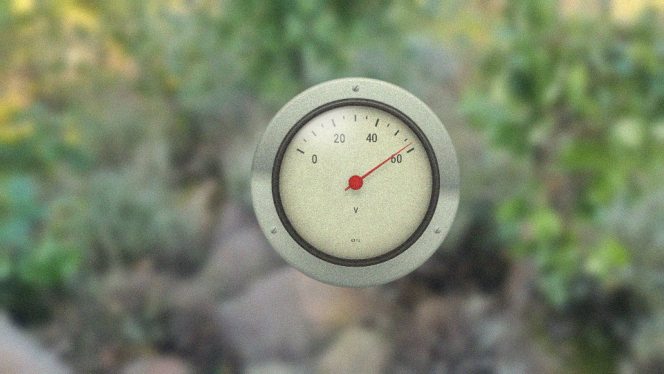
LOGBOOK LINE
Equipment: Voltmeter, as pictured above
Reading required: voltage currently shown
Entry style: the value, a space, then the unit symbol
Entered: 57.5 V
